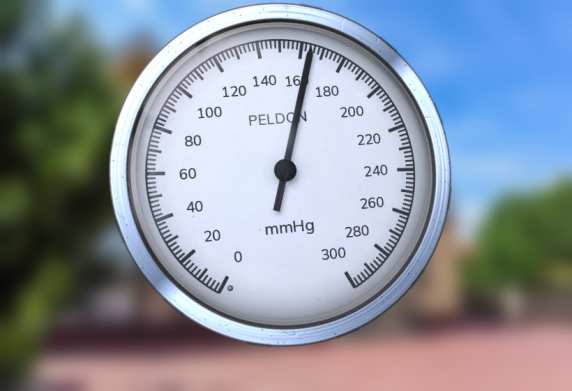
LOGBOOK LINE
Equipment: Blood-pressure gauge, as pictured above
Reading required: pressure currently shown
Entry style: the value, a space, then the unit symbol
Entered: 164 mmHg
